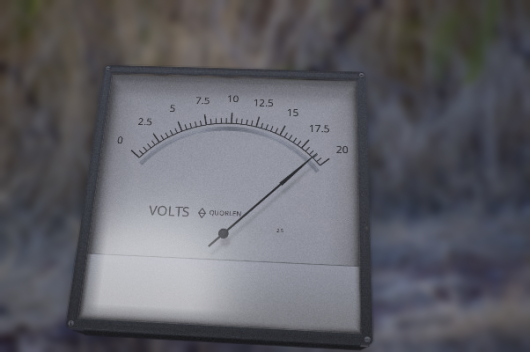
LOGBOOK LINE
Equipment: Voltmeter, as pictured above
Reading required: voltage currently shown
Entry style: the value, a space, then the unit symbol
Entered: 19 V
